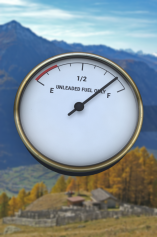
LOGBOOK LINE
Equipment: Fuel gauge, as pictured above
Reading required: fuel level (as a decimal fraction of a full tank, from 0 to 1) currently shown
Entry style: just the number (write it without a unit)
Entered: 0.875
